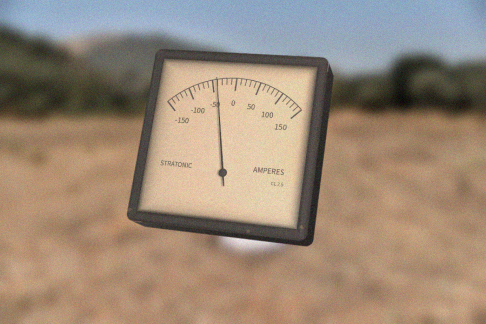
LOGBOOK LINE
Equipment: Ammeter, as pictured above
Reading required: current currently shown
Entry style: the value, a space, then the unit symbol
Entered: -40 A
